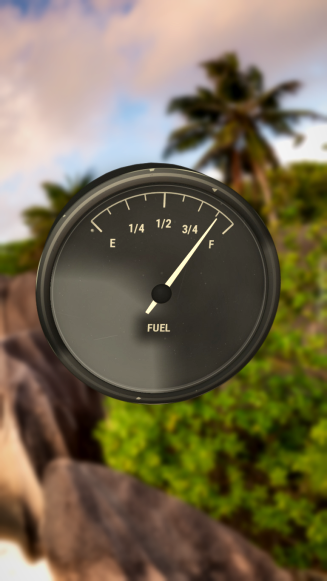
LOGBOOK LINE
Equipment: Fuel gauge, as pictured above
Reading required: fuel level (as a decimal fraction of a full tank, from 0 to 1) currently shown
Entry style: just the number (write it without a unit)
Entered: 0.875
